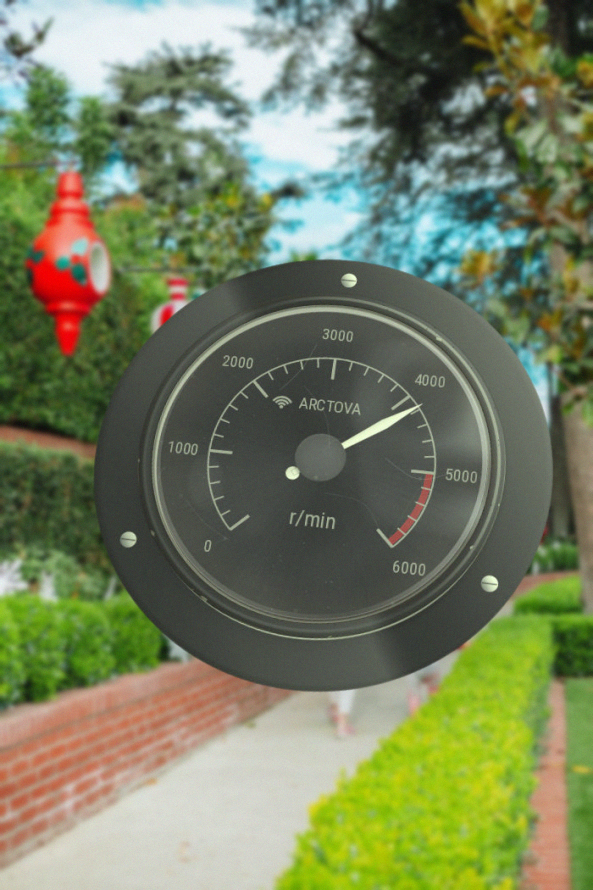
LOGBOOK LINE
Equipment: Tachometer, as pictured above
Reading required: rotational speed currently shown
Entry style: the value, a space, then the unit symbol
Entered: 4200 rpm
